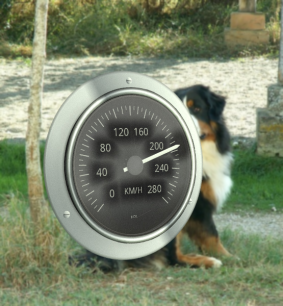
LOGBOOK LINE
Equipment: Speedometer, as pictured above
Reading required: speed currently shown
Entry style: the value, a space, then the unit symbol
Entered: 215 km/h
